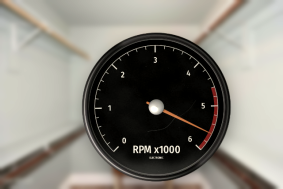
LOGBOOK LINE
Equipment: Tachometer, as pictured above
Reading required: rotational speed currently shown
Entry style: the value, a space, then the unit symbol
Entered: 5600 rpm
